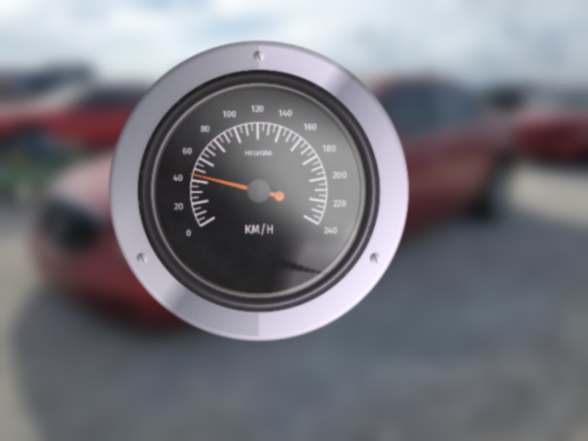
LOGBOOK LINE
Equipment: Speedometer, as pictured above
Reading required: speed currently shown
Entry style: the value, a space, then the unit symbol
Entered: 45 km/h
